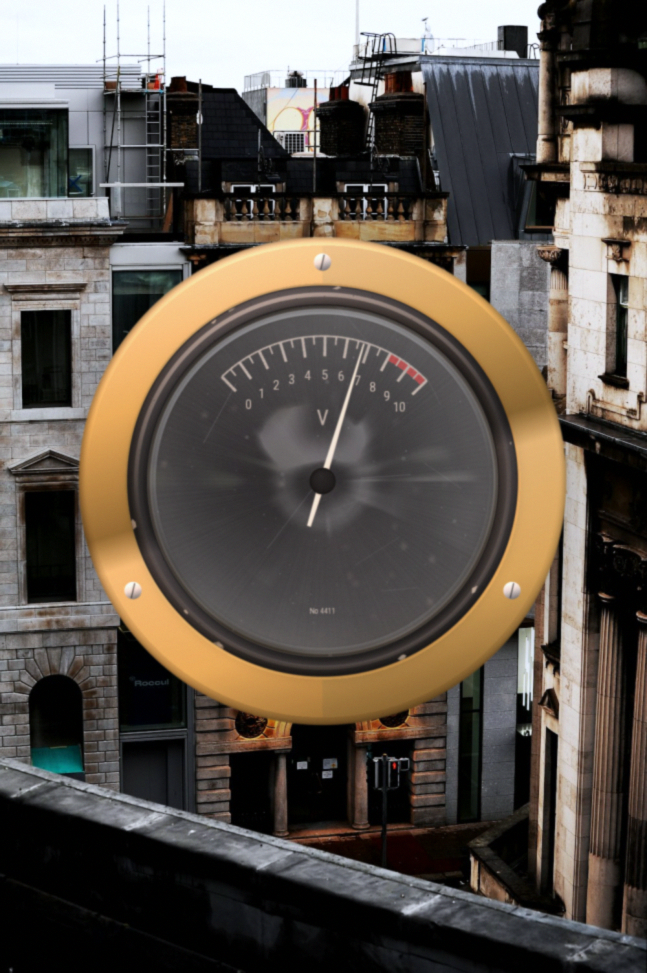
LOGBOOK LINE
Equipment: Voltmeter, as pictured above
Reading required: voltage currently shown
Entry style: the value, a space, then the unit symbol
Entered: 6.75 V
